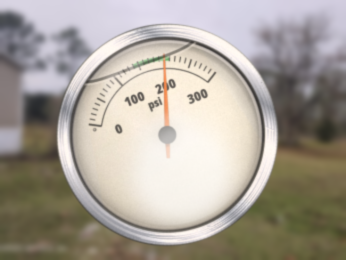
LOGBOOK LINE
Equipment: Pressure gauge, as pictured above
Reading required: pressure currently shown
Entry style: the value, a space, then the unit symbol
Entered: 200 psi
